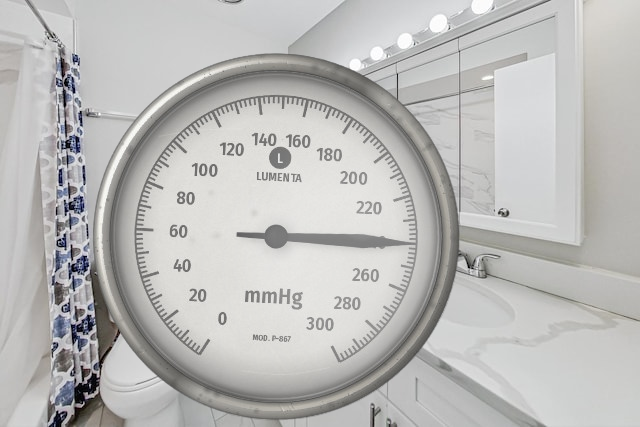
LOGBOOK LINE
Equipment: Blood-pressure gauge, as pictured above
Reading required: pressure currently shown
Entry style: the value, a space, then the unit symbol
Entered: 240 mmHg
